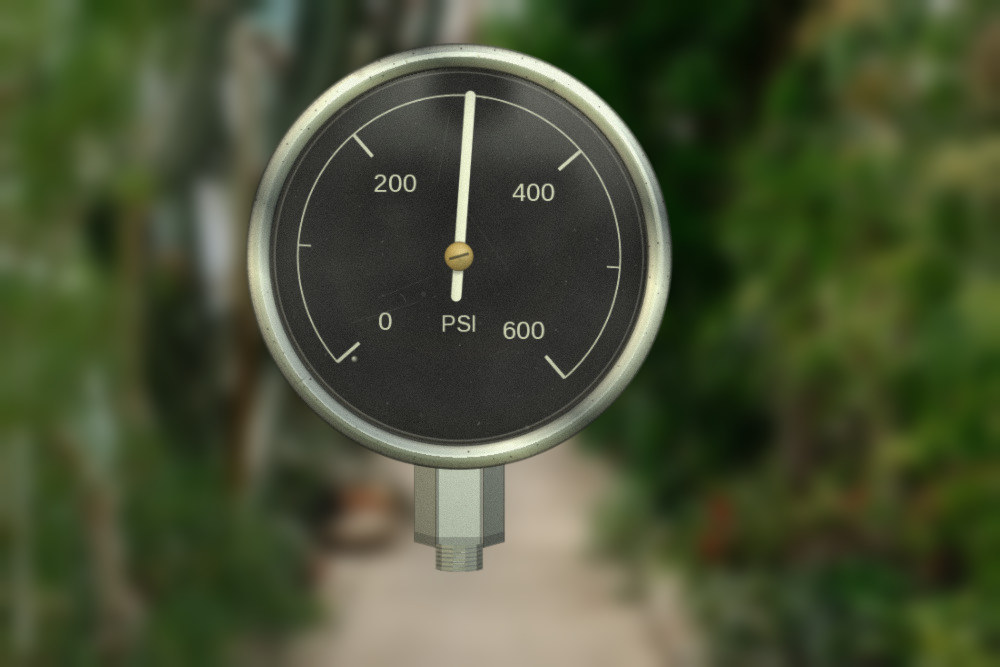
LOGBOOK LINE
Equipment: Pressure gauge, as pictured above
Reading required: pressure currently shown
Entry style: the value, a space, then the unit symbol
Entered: 300 psi
